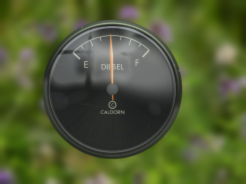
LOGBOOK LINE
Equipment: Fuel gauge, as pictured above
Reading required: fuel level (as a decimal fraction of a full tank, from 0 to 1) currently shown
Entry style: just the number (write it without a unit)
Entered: 0.5
